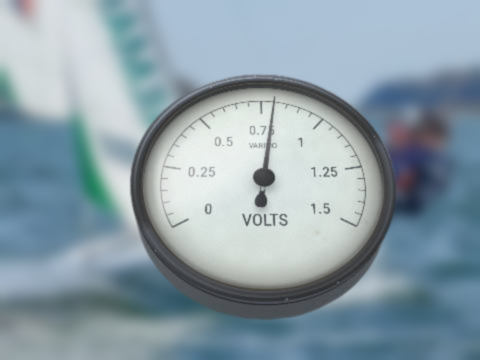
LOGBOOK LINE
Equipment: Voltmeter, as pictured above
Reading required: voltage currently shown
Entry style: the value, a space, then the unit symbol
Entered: 0.8 V
